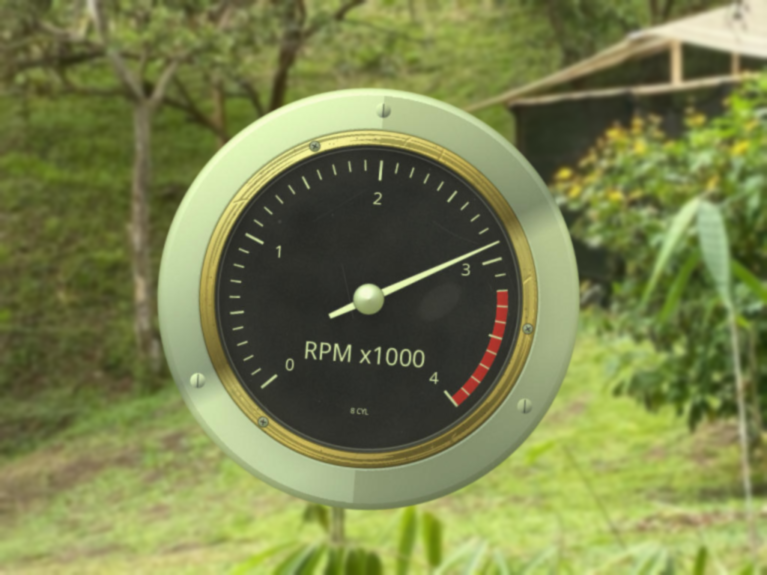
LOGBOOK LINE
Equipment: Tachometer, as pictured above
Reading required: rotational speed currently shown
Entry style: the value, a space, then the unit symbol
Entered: 2900 rpm
